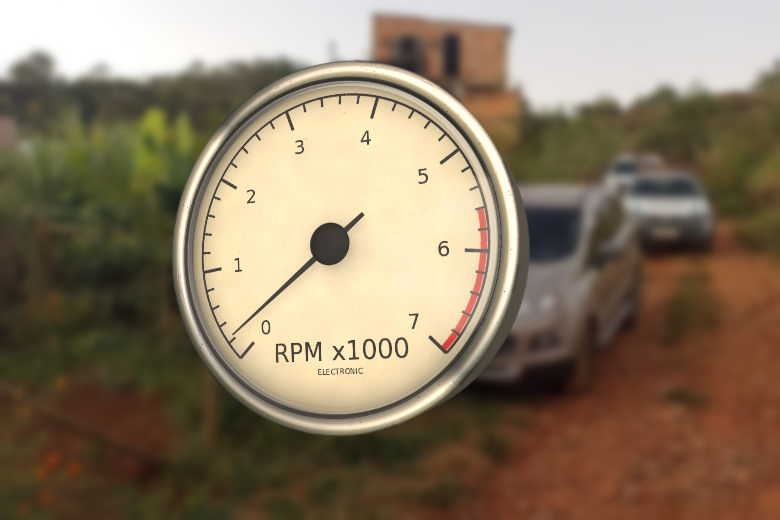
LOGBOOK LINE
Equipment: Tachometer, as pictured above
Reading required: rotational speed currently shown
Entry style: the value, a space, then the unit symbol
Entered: 200 rpm
